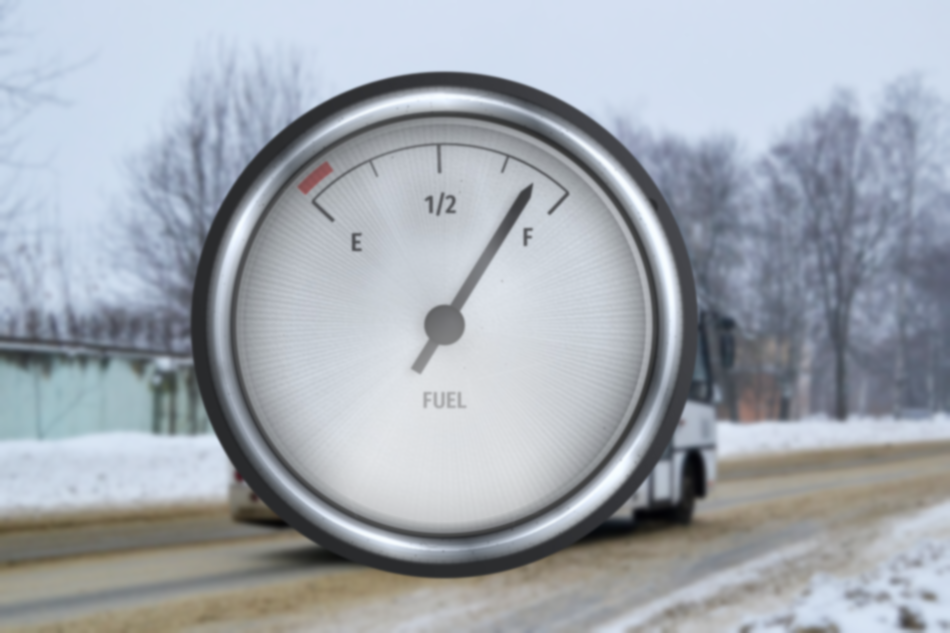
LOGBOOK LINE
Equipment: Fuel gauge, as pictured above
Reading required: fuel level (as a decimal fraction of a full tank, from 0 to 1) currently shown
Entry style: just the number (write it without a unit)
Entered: 0.875
